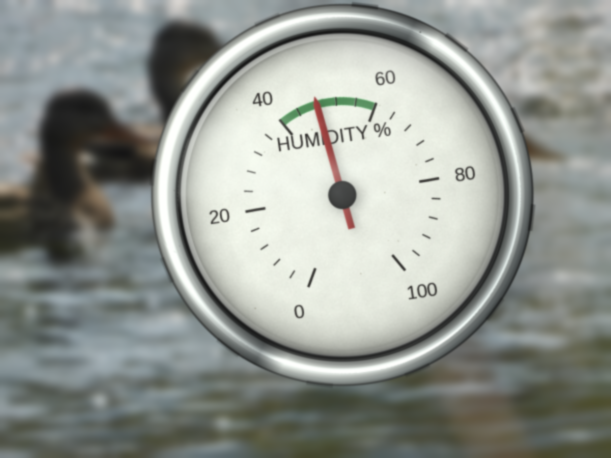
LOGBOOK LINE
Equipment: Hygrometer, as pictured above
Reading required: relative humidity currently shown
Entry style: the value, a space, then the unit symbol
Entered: 48 %
